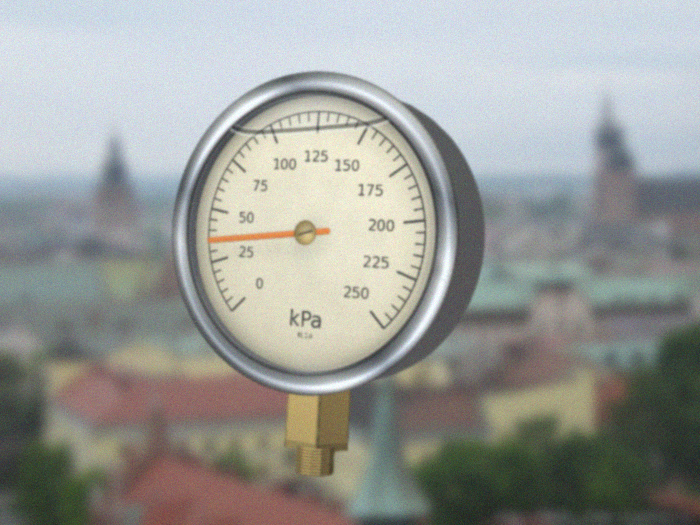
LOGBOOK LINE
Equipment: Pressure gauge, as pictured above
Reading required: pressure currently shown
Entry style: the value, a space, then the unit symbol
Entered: 35 kPa
